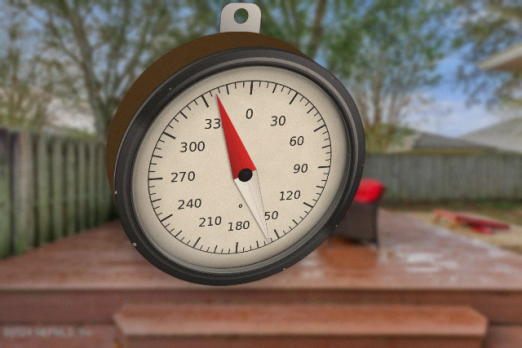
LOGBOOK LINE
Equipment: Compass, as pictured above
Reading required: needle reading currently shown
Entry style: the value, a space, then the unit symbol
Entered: 337.5 °
